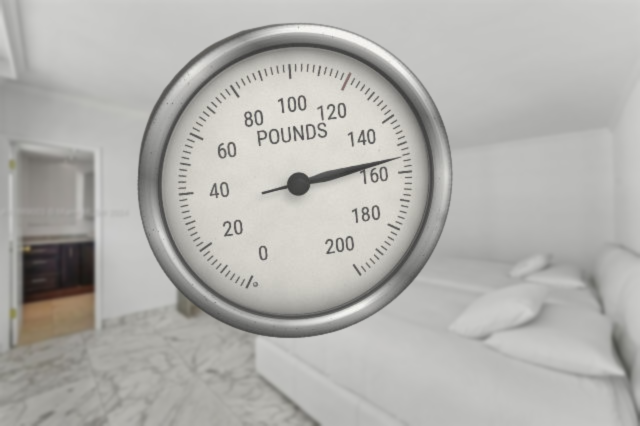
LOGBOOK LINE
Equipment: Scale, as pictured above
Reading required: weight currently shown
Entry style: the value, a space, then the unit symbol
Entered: 154 lb
